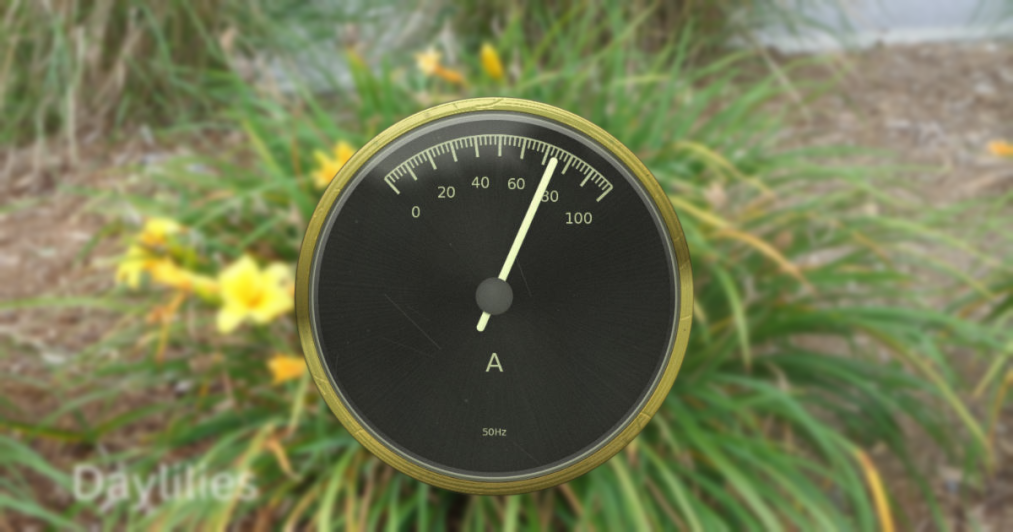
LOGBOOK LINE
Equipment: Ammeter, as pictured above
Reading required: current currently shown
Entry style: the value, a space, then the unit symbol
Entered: 74 A
